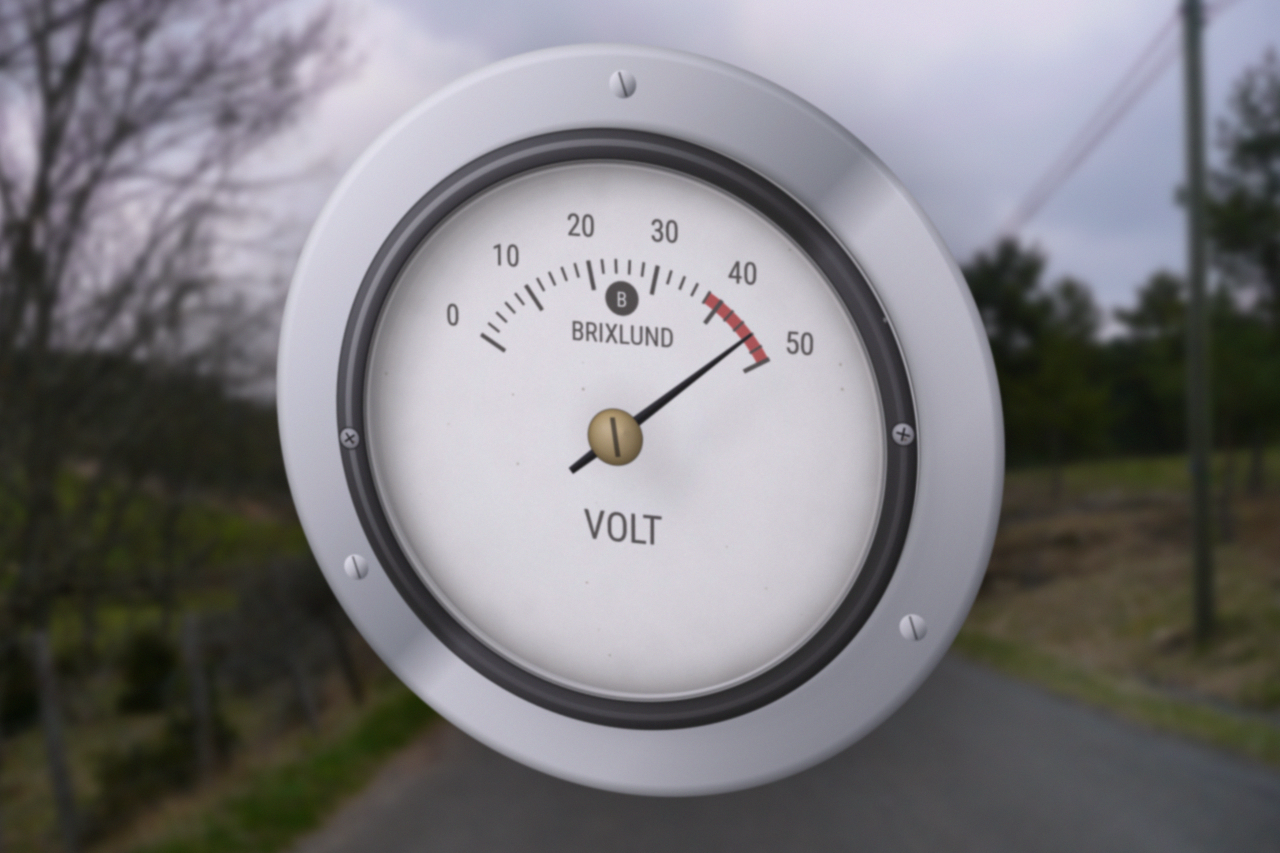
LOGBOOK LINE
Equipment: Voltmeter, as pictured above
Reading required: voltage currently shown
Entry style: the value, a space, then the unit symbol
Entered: 46 V
